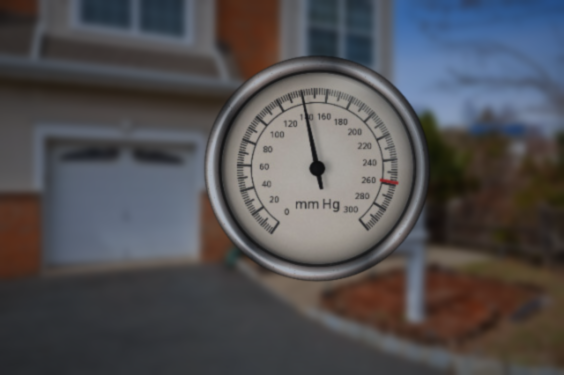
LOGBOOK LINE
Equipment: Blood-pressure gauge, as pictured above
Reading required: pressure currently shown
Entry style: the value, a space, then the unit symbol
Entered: 140 mmHg
